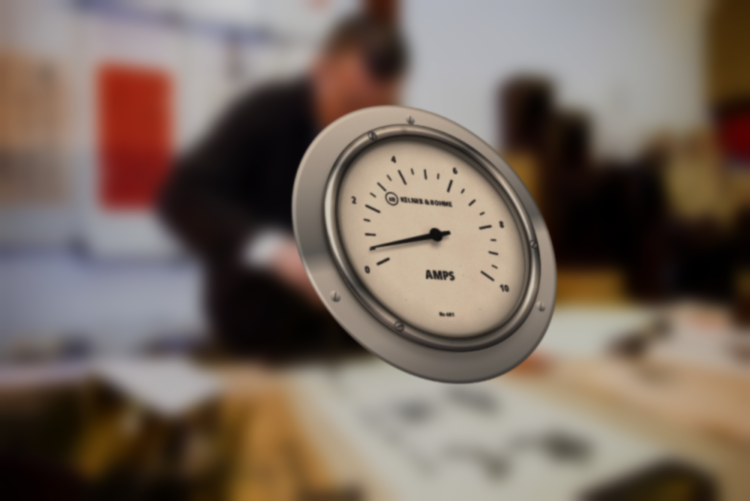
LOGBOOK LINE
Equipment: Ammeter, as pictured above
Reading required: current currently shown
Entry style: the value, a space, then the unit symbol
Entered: 0.5 A
